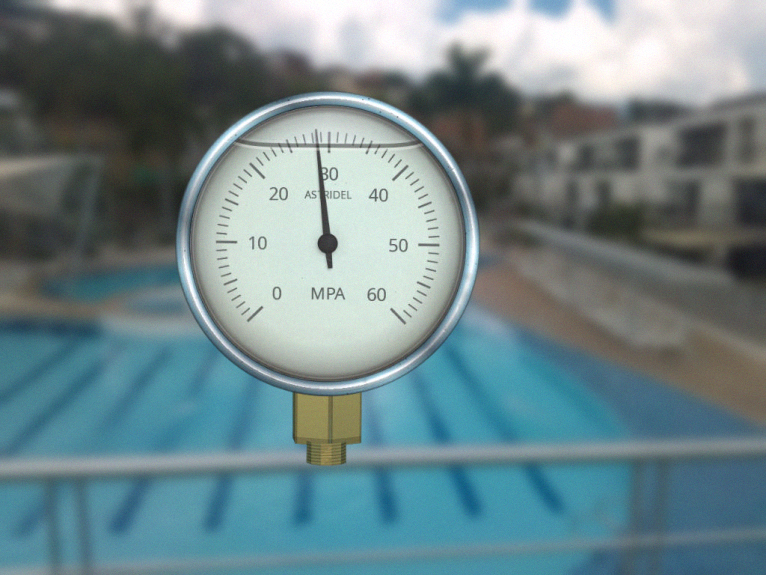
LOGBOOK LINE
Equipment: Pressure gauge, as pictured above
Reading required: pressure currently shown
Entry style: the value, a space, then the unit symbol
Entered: 28.5 MPa
